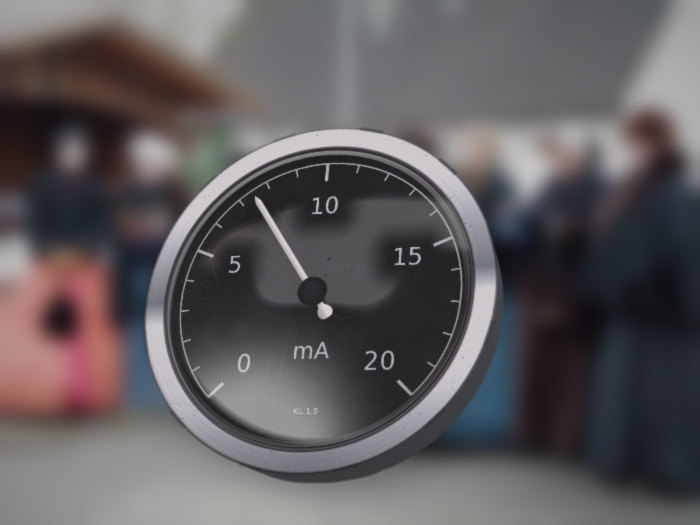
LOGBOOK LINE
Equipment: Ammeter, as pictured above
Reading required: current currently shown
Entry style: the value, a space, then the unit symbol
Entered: 7.5 mA
